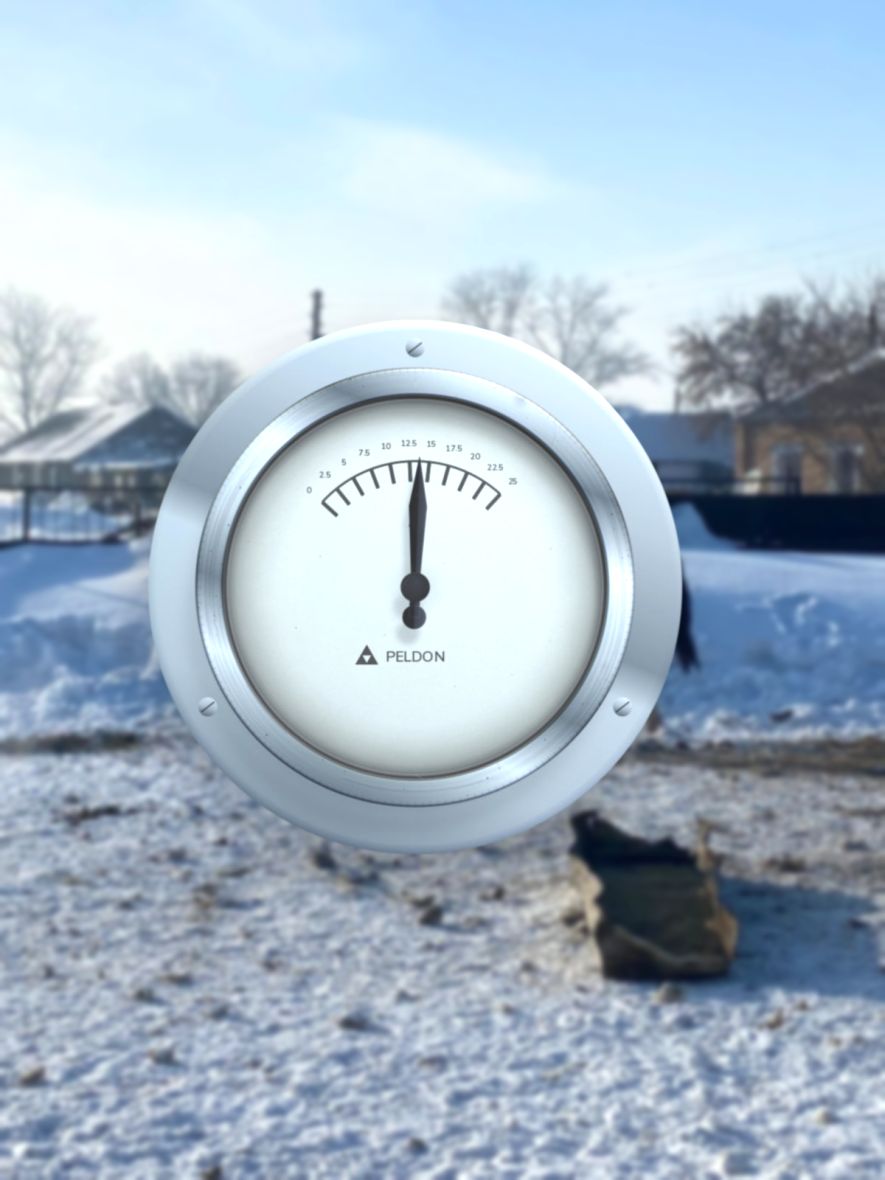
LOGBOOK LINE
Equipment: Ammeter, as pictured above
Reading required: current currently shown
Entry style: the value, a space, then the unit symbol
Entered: 13.75 A
